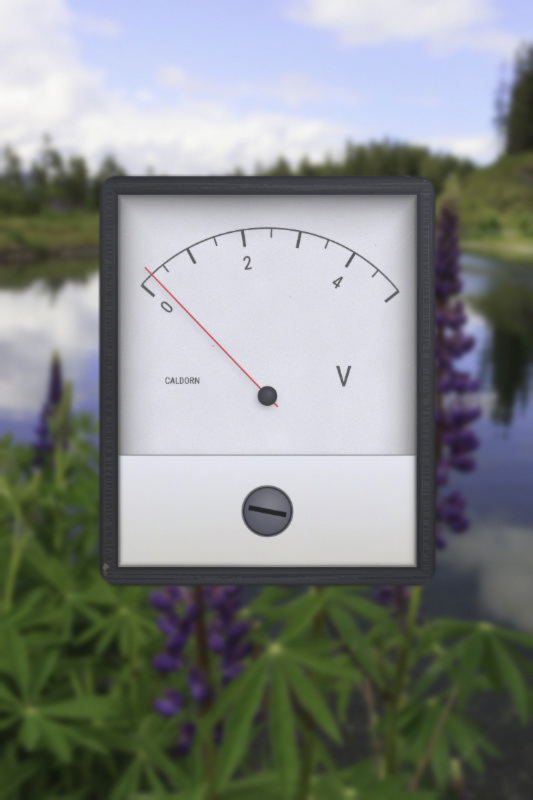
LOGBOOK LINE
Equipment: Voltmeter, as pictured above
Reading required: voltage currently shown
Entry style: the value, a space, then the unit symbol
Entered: 0.25 V
